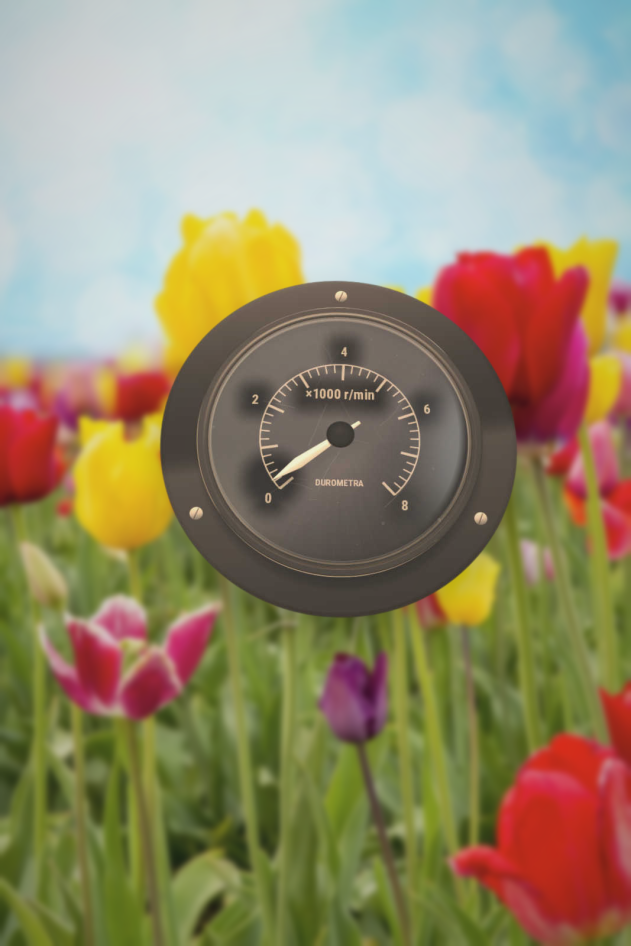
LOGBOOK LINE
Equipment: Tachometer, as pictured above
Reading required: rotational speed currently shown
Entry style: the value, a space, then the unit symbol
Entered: 200 rpm
